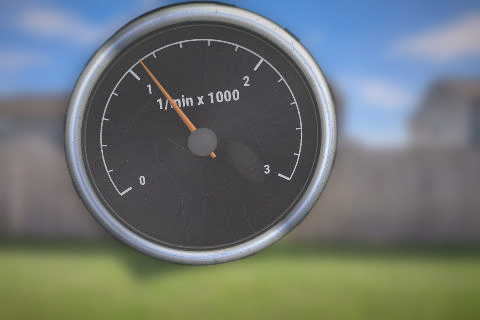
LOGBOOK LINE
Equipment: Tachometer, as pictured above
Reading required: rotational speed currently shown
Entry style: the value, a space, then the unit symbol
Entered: 1100 rpm
